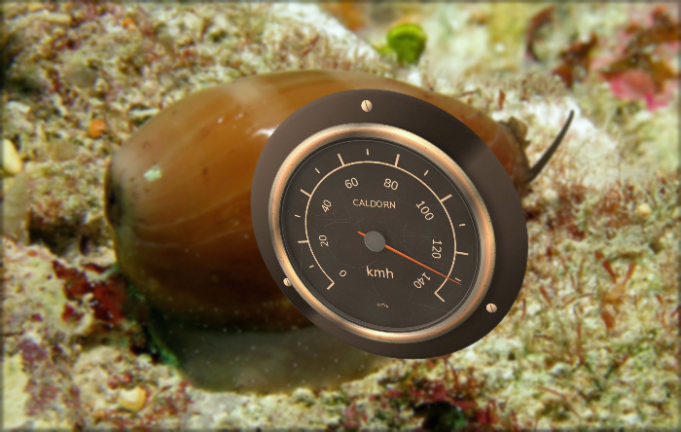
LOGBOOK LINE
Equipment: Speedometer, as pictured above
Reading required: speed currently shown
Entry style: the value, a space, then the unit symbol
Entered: 130 km/h
